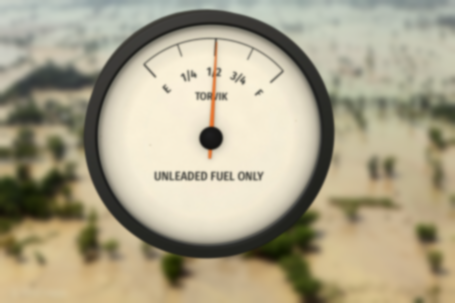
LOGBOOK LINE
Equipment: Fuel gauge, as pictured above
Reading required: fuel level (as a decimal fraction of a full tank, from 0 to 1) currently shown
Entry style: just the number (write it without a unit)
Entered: 0.5
